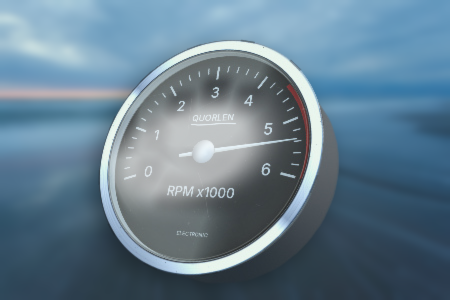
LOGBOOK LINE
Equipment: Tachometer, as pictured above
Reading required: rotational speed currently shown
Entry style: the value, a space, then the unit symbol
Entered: 5400 rpm
